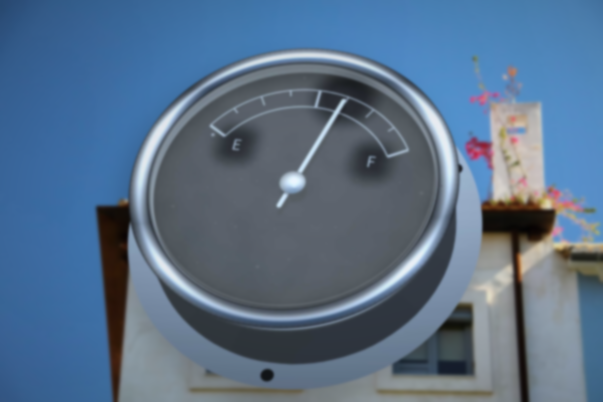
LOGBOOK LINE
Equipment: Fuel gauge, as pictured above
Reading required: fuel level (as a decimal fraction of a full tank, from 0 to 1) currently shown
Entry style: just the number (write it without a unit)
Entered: 0.625
